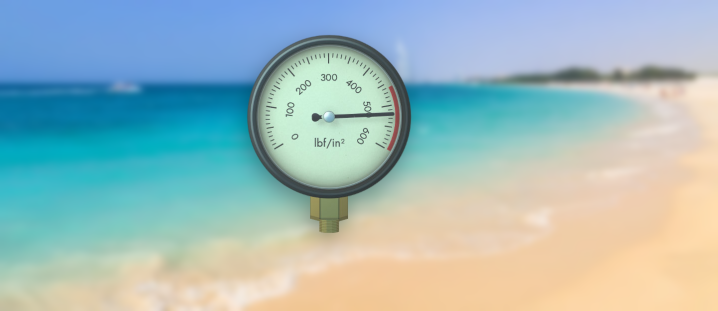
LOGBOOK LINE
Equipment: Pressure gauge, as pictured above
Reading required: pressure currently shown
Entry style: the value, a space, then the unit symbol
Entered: 520 psi
